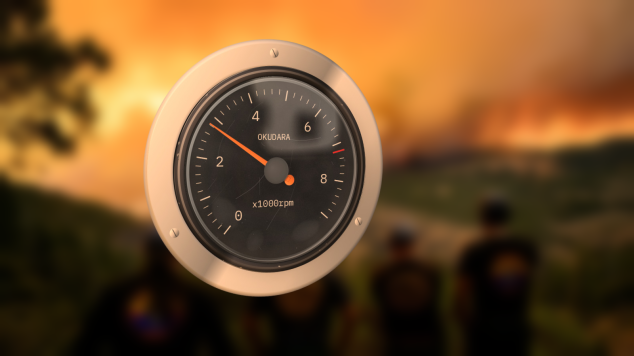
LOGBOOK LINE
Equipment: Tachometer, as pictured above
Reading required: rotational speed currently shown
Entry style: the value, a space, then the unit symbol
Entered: 2800 rpm
